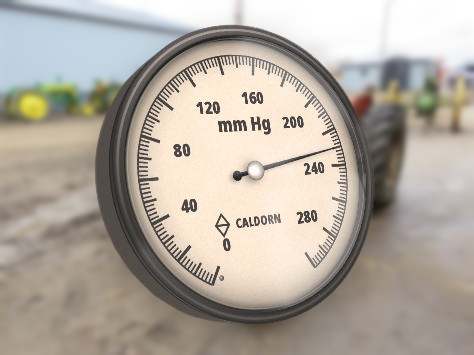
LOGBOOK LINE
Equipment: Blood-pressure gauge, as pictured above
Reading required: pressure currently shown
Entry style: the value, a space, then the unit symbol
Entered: 230 mmHg
